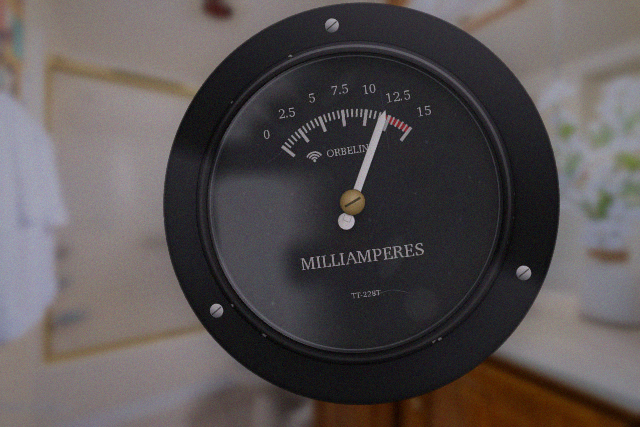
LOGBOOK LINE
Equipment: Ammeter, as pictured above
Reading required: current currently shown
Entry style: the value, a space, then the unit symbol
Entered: 12 mA
